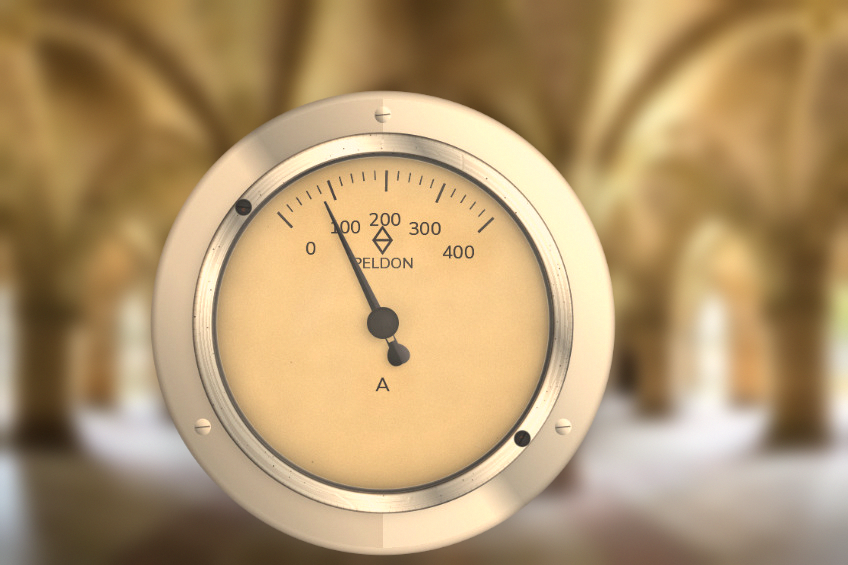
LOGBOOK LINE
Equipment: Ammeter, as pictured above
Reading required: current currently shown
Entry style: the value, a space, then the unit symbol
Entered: 80 A
